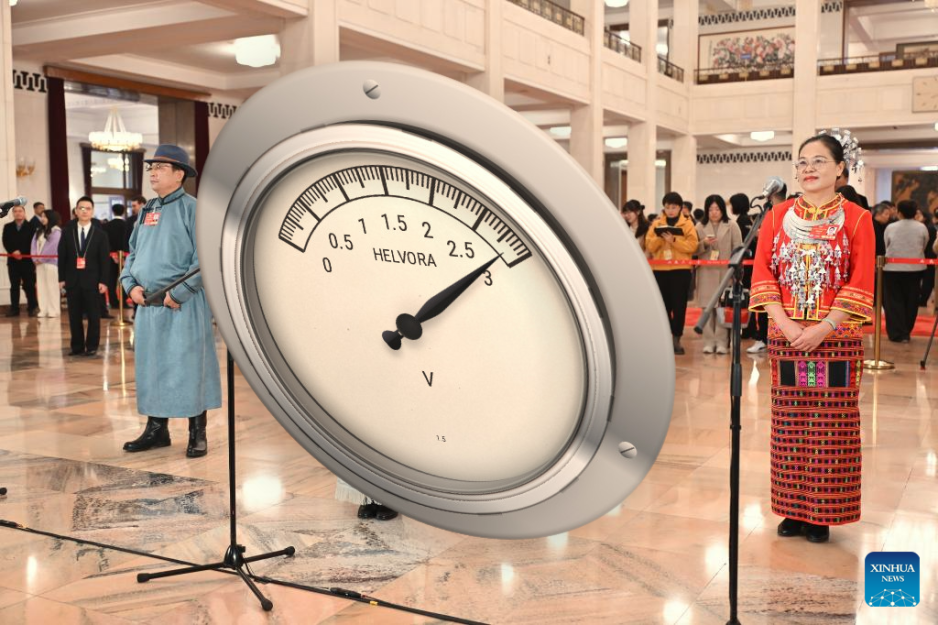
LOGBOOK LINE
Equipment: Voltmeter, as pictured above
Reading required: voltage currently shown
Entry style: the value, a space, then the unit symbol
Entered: 2.85 V
